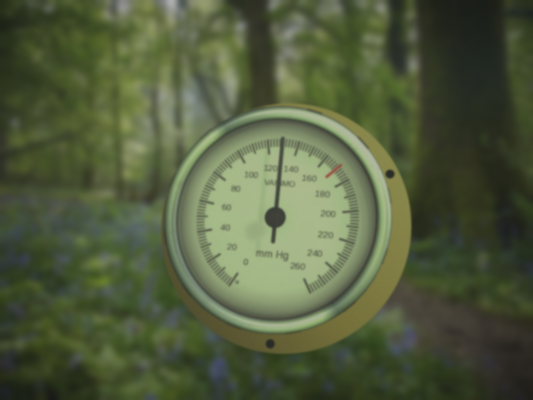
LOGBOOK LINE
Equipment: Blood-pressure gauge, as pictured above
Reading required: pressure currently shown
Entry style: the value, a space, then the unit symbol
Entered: 130 mmHg
